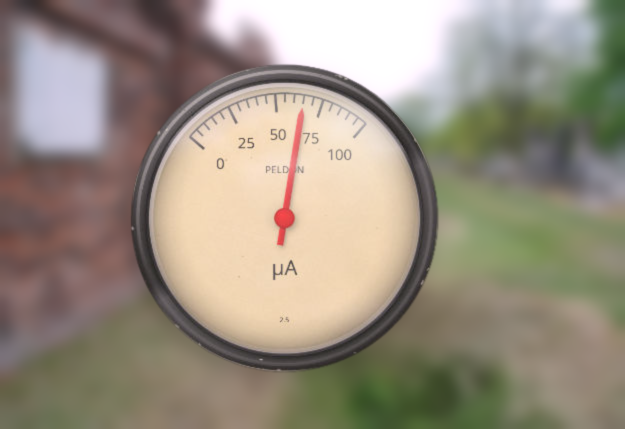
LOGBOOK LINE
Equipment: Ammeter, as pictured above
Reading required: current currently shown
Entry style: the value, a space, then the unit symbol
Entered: 65 µA
